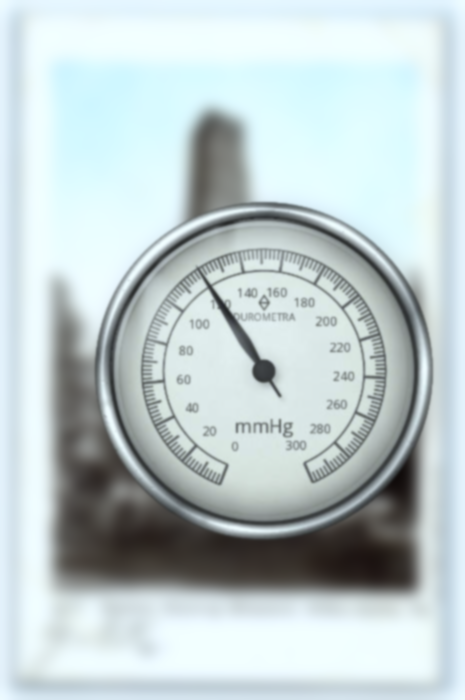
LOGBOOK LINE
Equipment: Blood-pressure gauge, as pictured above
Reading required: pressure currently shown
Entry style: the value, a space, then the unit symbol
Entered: 120 mmHg
